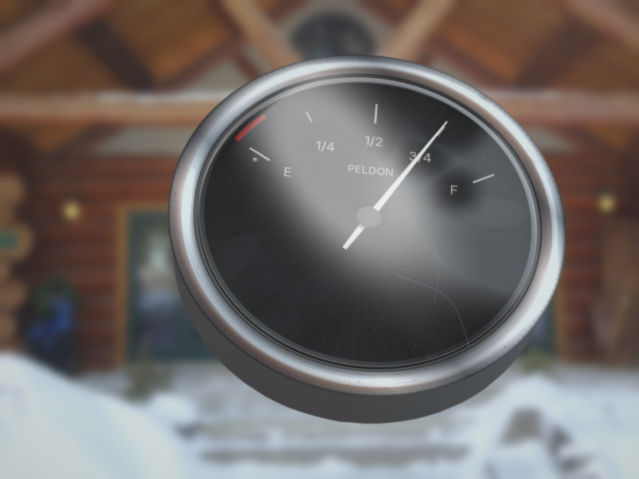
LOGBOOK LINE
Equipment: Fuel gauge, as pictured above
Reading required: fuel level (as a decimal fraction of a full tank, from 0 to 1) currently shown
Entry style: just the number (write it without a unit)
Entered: 0.75
